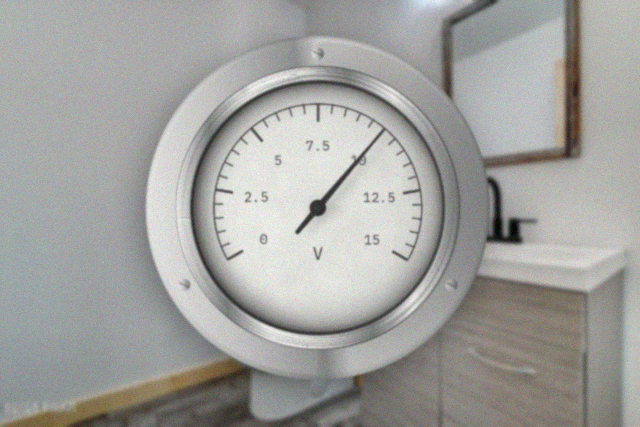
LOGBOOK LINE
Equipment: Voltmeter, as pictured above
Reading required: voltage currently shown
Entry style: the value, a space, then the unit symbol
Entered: 10 V
